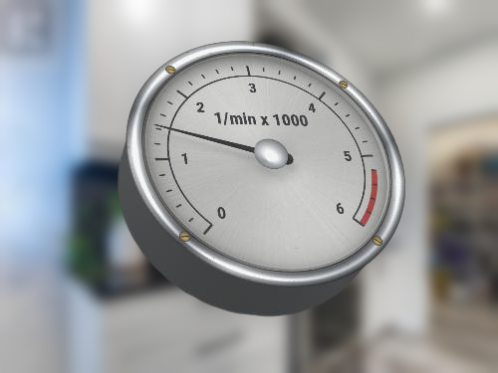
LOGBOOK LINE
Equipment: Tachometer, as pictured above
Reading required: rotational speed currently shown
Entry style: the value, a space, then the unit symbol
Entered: 1400 rpm
